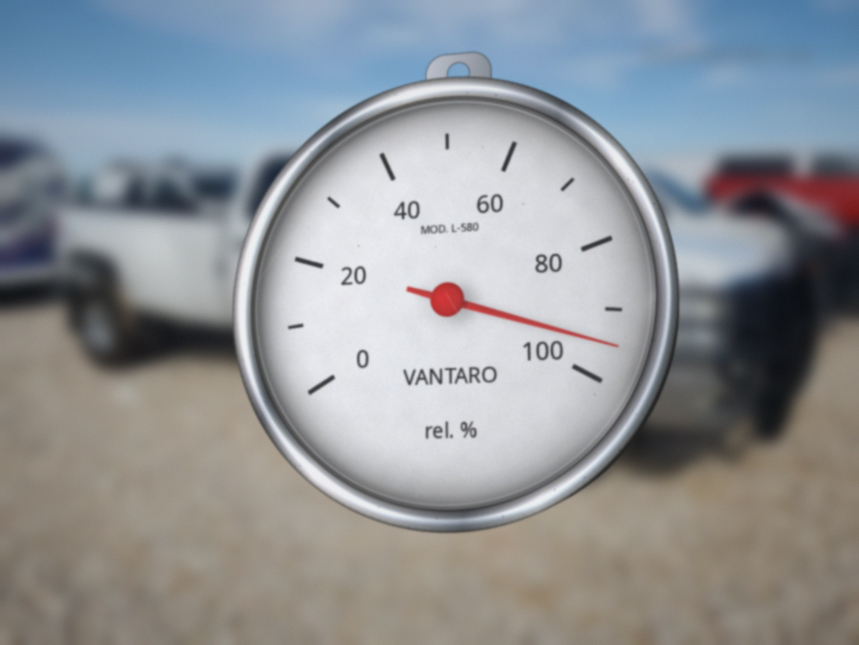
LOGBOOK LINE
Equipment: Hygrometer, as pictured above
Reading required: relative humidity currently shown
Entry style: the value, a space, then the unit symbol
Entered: 95 %
